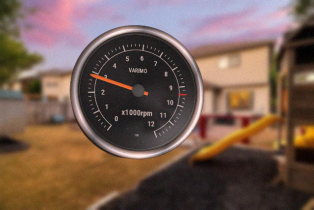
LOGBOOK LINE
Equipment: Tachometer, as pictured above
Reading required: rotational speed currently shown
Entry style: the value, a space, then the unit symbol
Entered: 2800 rpm
